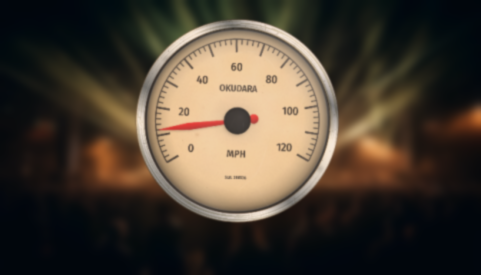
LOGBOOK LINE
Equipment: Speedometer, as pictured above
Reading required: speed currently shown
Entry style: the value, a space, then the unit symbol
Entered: 12 mph
